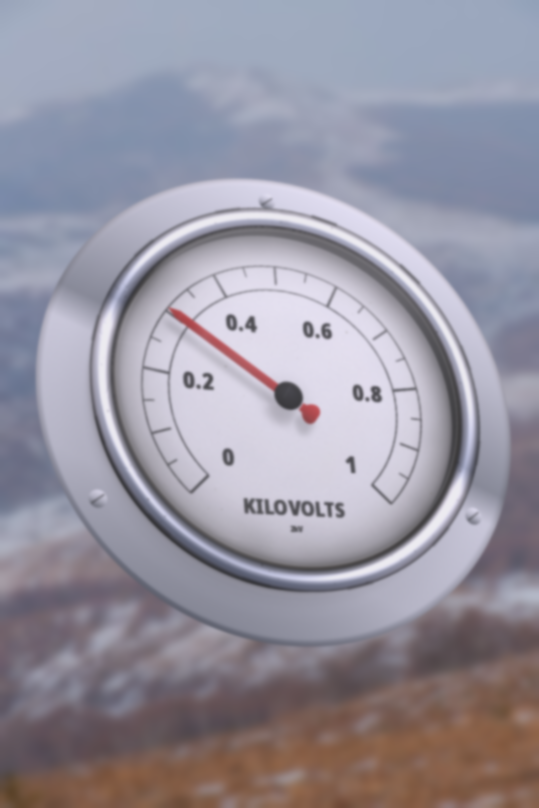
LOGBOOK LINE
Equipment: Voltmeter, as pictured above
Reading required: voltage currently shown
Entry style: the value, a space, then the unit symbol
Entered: 0.3 kV
